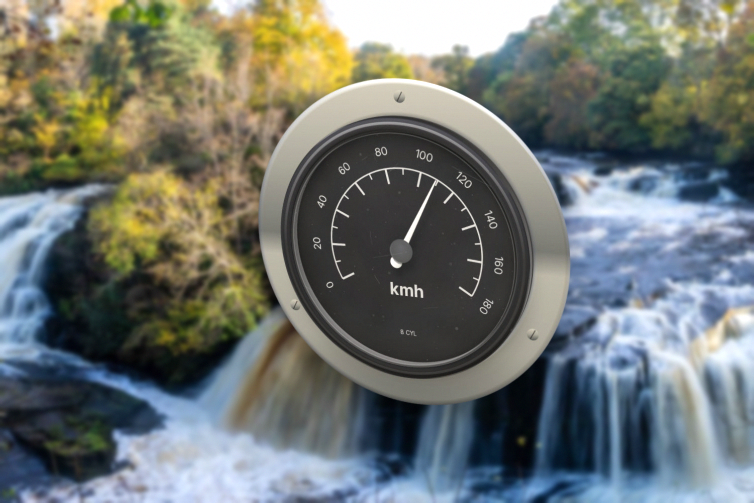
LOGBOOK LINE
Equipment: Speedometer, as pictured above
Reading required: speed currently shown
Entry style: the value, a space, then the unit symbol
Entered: 110 km/h
